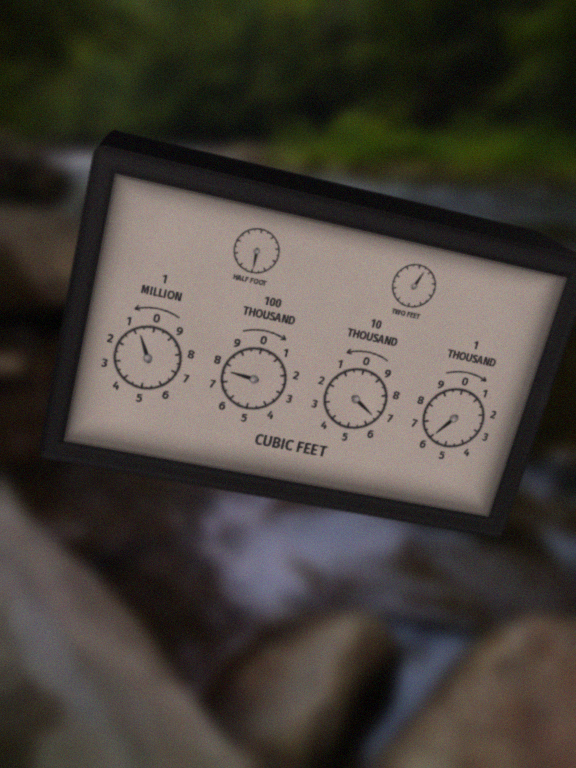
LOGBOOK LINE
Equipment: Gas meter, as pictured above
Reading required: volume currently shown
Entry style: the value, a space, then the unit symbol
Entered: 76600 ft³
